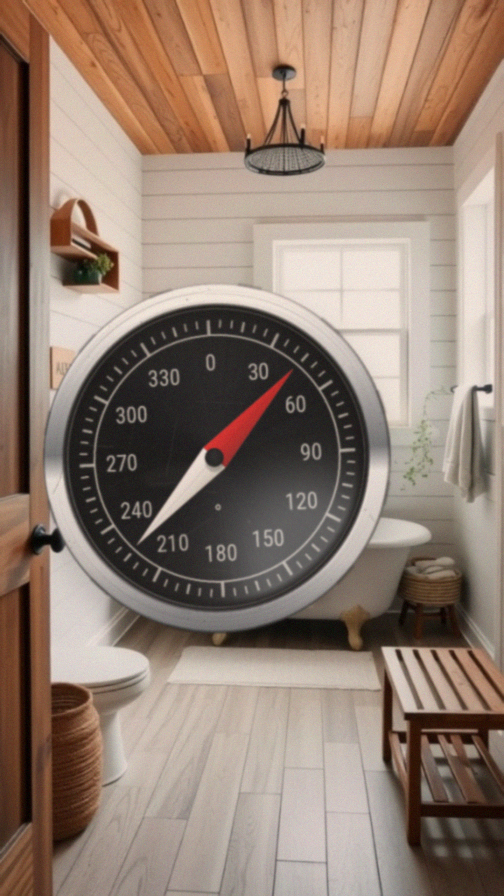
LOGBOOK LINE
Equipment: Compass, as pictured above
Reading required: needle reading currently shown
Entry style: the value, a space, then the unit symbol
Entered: 45 °
